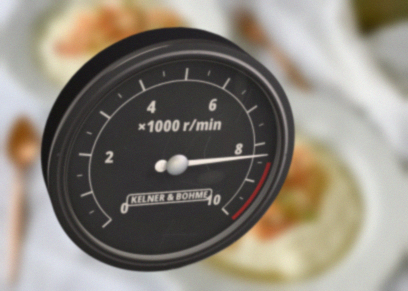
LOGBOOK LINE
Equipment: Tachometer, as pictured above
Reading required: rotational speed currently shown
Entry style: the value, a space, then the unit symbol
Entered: 8250 rpm
